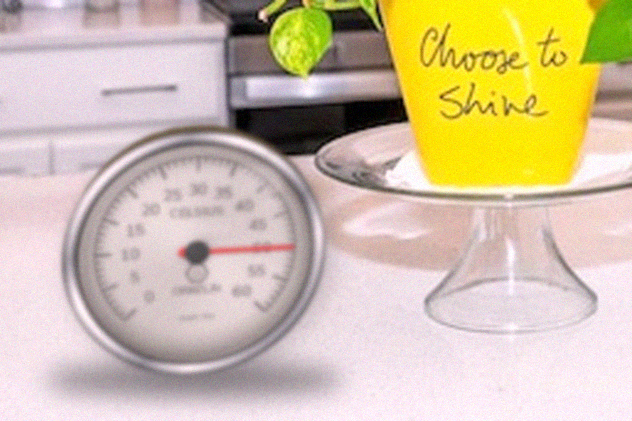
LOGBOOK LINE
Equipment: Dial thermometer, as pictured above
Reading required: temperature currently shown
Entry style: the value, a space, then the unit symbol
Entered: 50 °C
